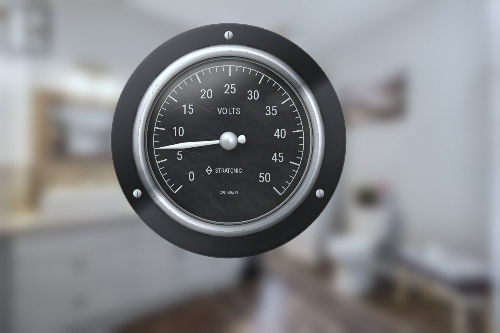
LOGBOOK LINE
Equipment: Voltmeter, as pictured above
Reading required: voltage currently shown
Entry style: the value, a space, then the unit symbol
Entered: 7 V
